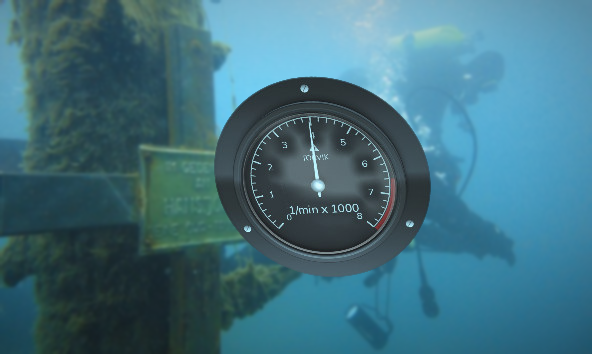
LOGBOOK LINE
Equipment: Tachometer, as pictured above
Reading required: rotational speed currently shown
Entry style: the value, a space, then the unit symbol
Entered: 4000 rpm
